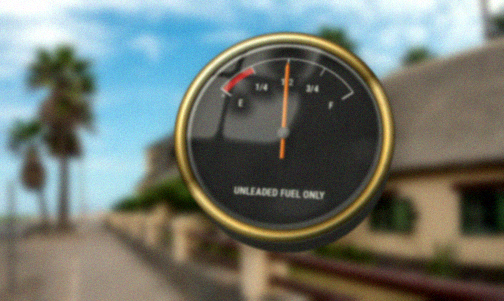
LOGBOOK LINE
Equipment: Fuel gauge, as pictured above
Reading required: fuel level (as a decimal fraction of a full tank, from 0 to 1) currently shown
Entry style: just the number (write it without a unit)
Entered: 0.5
